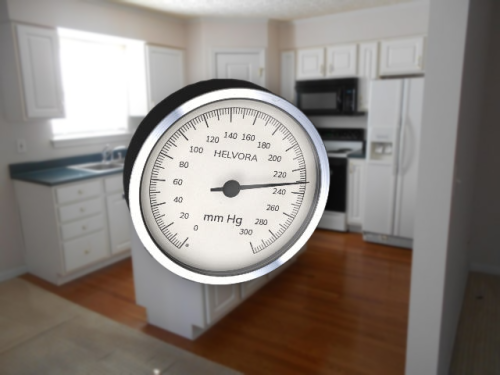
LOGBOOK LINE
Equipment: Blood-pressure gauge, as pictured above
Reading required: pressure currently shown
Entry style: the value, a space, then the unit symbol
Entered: 230 mmHg
